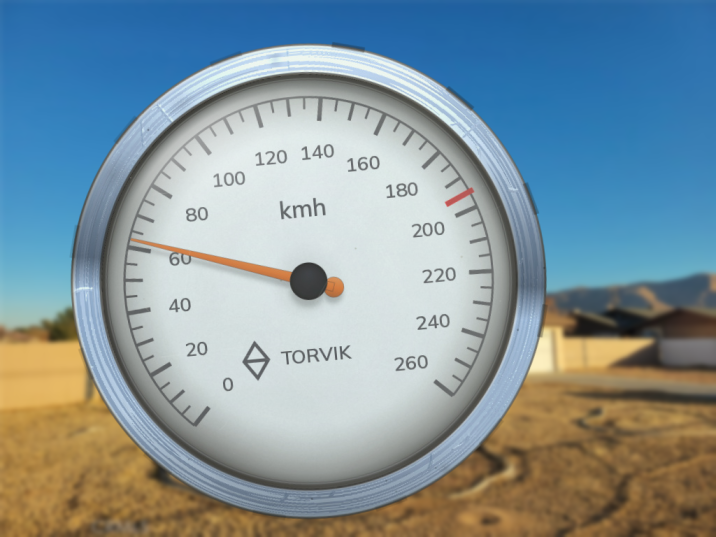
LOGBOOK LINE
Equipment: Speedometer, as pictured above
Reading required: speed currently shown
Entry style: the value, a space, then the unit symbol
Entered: 62.5 km/h
